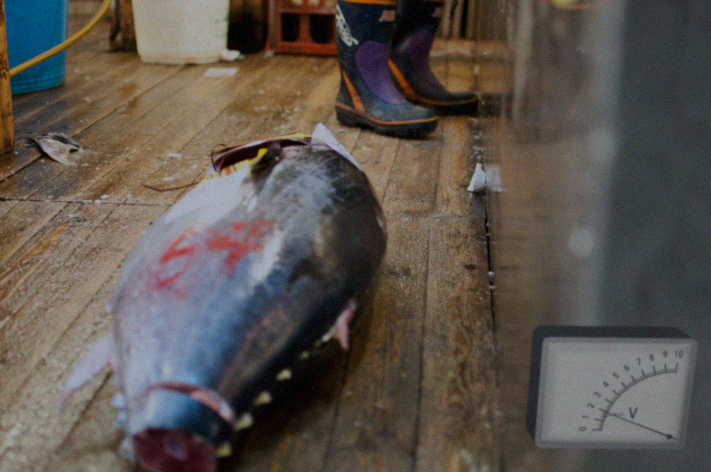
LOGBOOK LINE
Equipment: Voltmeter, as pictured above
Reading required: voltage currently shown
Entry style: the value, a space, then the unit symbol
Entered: 2 V
